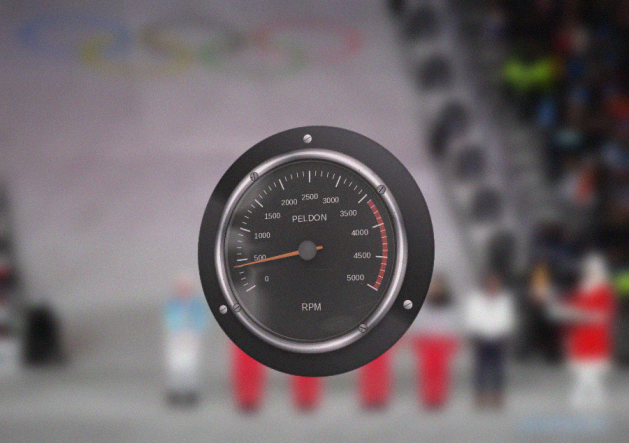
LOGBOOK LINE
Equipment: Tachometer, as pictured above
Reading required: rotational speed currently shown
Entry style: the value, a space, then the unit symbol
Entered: 400 rpm
